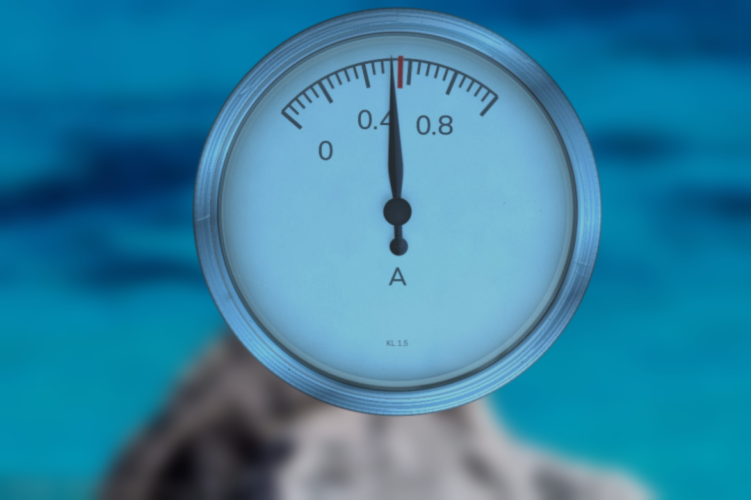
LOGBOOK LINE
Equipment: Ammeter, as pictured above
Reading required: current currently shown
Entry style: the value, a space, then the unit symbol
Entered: 0.52 A
